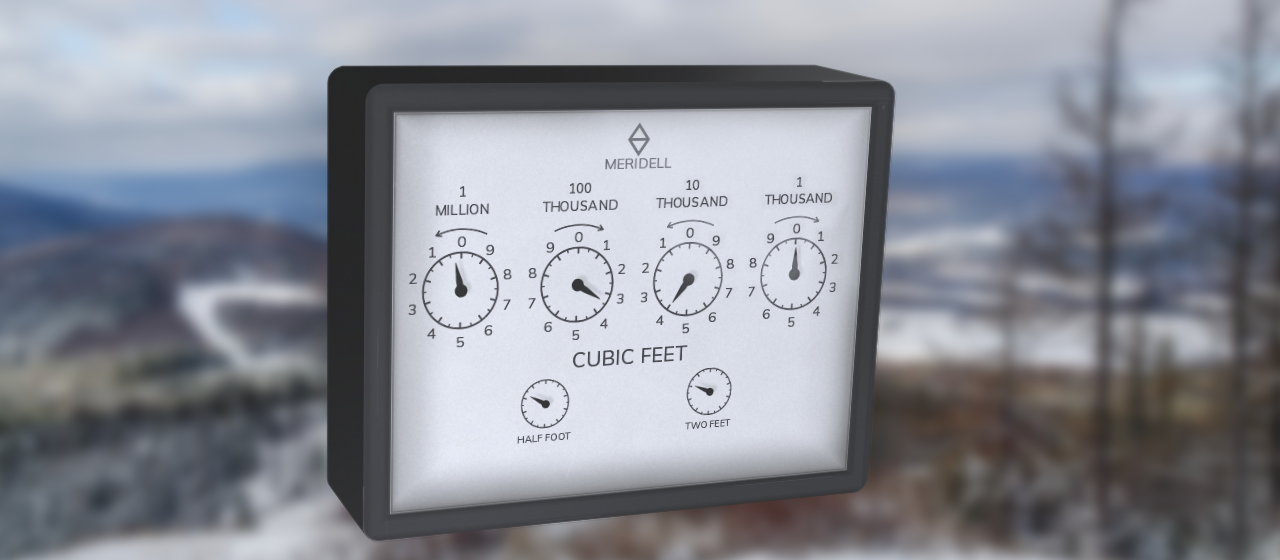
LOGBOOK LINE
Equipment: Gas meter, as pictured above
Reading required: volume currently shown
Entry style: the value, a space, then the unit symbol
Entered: 34000 ft³
